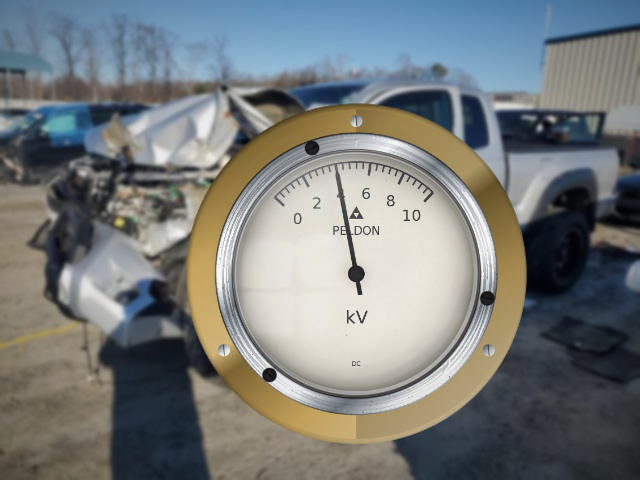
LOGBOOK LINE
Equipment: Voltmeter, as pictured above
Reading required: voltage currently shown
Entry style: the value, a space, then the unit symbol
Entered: 4 kV
